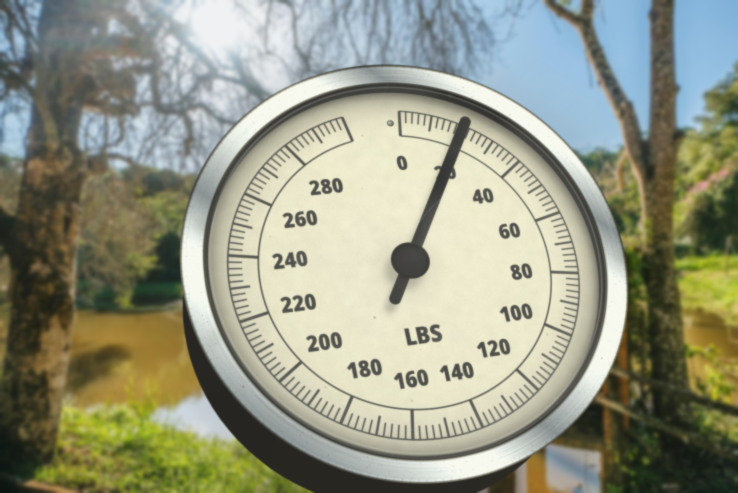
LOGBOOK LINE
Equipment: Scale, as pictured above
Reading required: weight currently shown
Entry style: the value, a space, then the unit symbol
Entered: 20 lb
